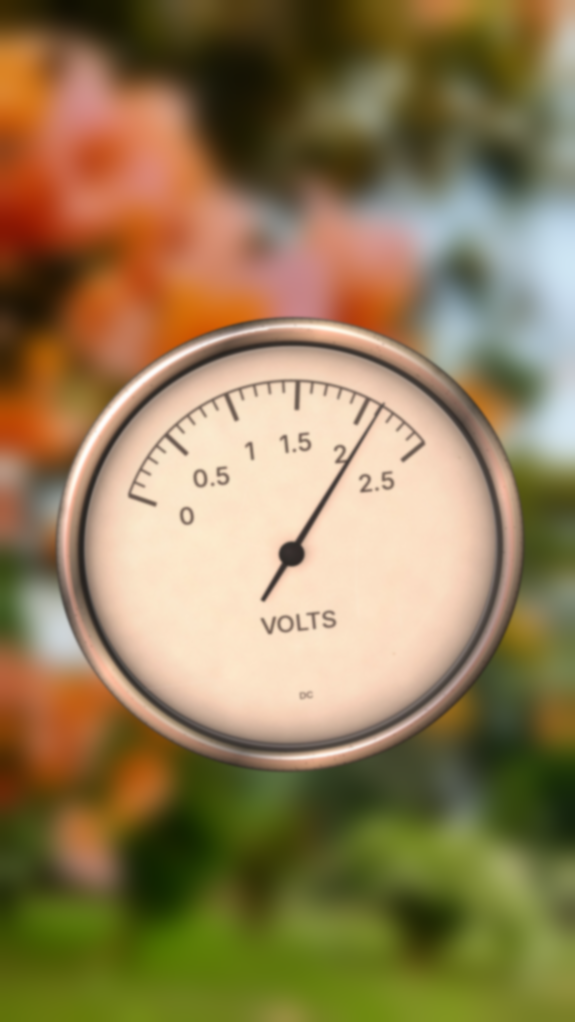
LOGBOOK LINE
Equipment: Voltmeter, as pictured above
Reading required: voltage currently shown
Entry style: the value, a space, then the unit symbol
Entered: 2.1 V
